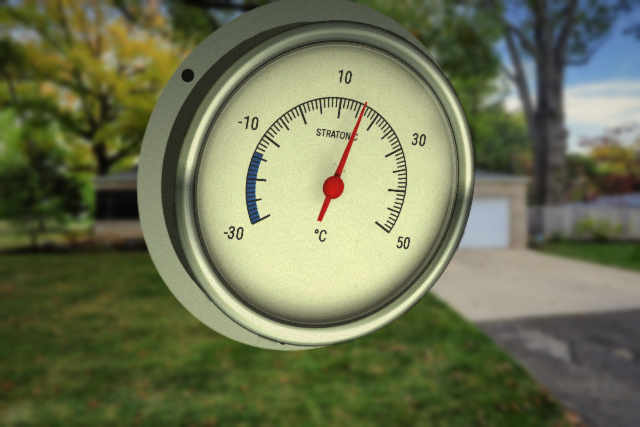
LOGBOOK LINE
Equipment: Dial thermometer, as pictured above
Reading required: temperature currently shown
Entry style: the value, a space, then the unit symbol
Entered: 15 °C
